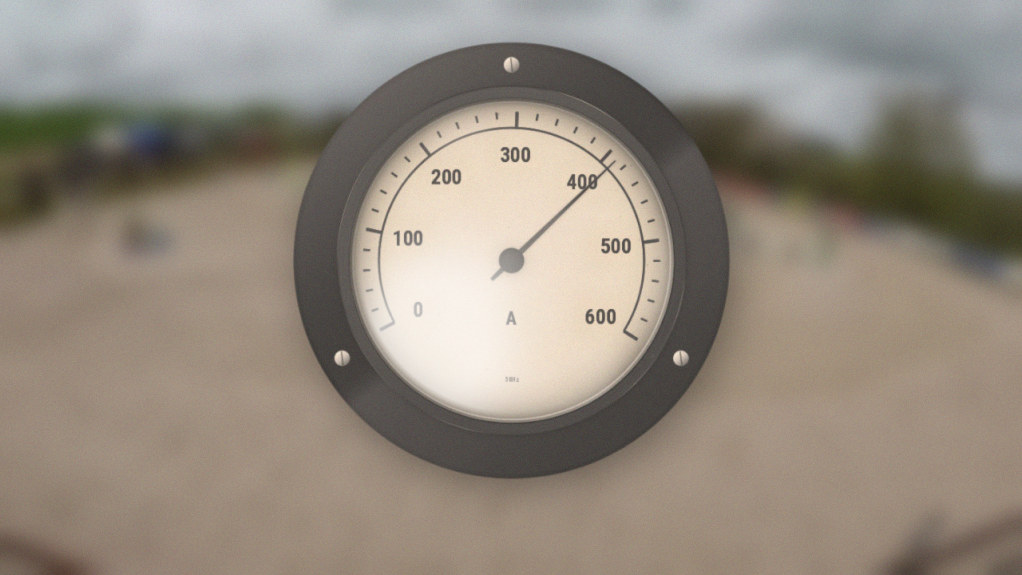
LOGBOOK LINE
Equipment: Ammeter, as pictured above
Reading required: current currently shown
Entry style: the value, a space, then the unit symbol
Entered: 410 A
